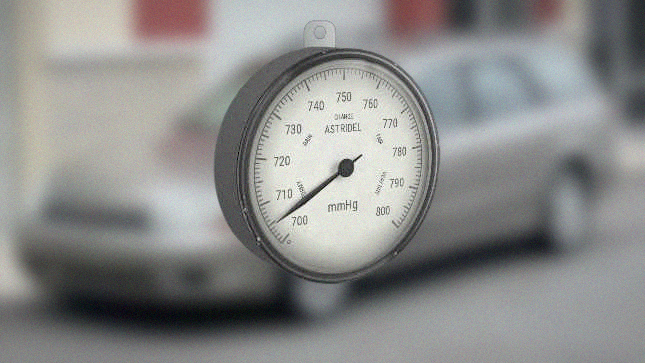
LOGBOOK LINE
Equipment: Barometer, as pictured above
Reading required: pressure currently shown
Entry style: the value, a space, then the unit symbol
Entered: 705 mmHg
